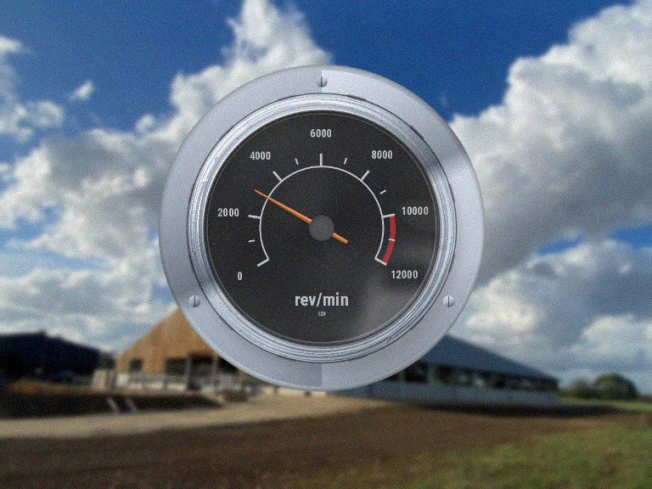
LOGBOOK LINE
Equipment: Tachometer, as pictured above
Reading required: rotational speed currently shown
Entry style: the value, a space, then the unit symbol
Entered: 3000 rpm
